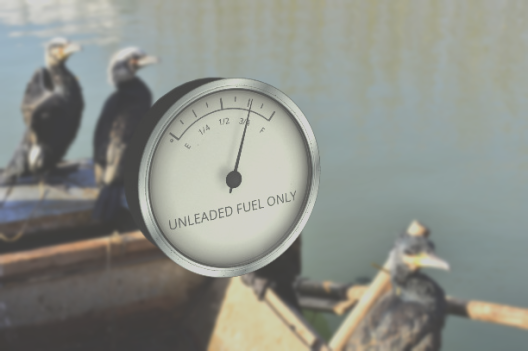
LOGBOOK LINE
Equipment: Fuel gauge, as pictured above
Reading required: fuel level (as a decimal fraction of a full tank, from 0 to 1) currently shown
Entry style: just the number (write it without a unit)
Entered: 0.75
